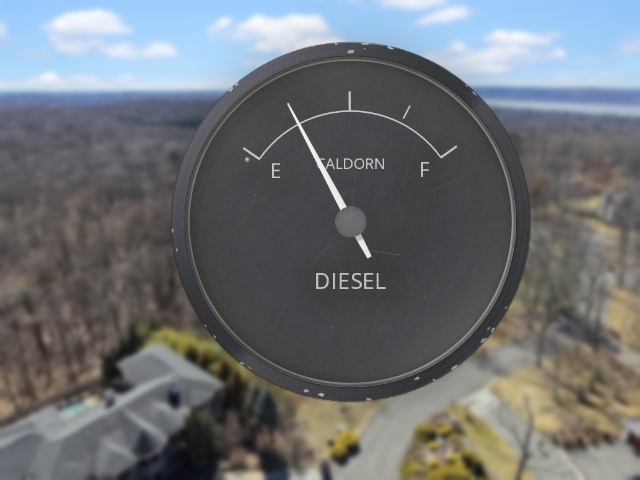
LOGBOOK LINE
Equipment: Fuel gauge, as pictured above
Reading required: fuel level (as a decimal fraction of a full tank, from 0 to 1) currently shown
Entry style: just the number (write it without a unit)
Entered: 0.25
